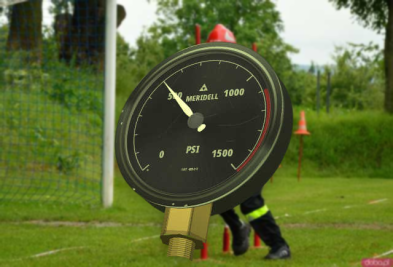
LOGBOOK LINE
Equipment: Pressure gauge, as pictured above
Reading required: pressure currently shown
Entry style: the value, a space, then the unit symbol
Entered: 500 psi
